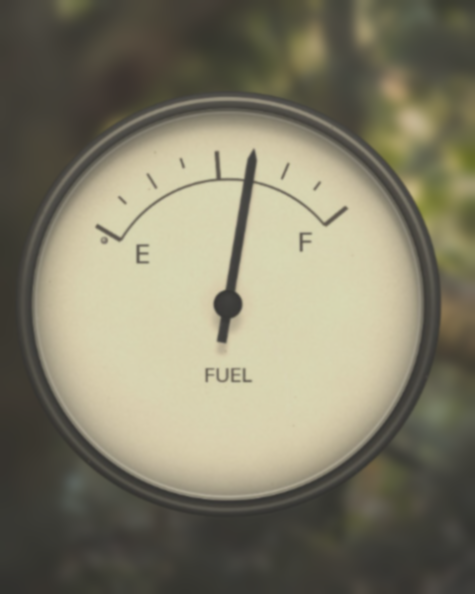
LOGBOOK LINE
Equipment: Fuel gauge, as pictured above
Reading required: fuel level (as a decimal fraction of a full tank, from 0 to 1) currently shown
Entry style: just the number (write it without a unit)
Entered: 0.625
